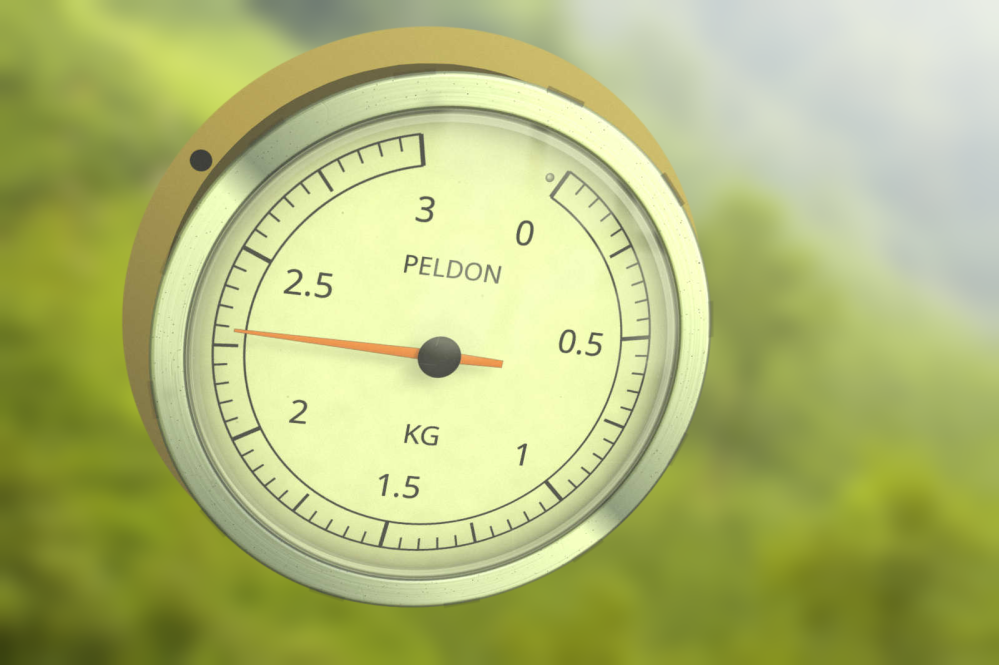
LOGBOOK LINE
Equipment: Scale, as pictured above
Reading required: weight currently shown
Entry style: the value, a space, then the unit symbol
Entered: 2.3 kg
